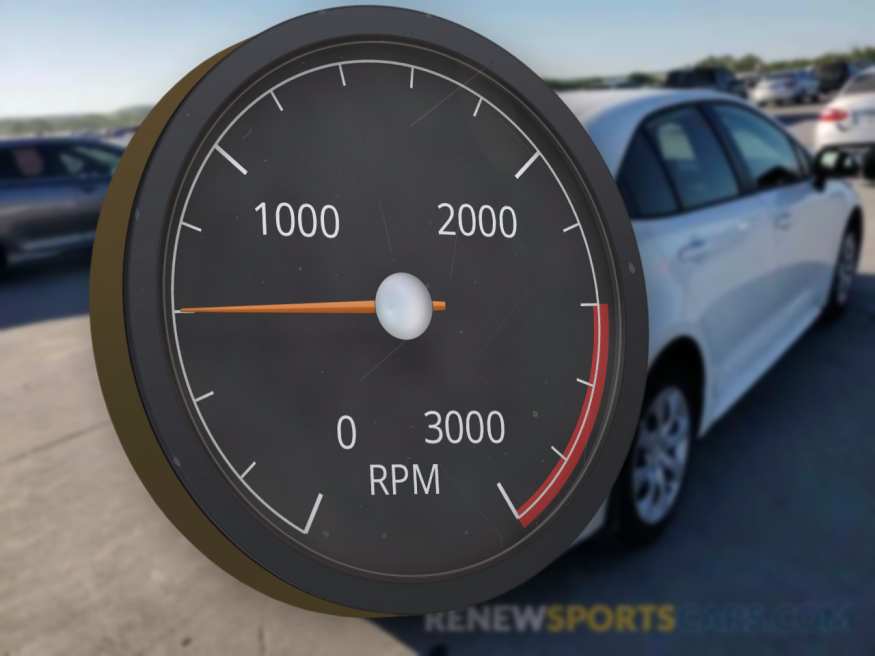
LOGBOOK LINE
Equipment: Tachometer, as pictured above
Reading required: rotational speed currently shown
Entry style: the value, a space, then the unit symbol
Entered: 600 rpm
